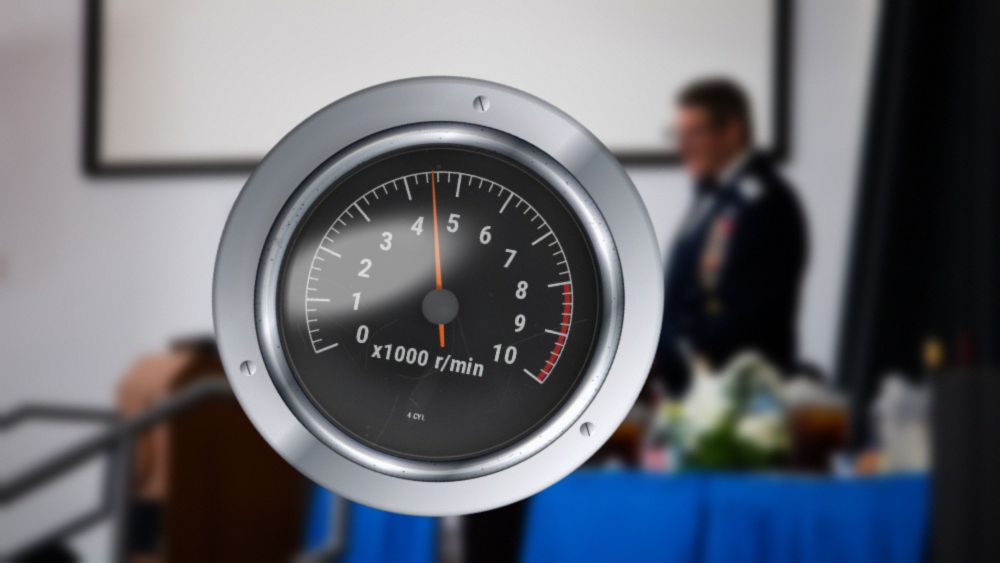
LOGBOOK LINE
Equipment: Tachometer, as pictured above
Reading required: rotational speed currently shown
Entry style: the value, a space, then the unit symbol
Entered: 4500 rpm
